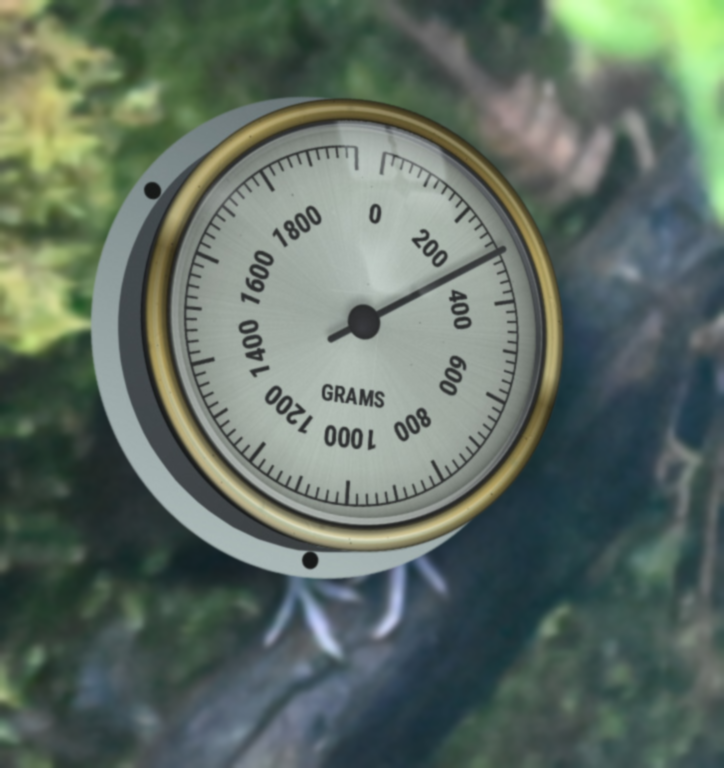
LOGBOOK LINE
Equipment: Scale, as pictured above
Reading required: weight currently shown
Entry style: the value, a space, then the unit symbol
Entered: 300 g
